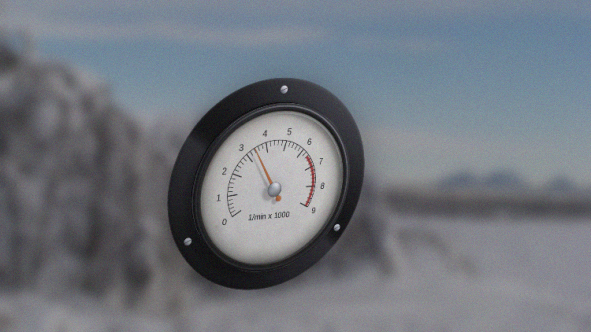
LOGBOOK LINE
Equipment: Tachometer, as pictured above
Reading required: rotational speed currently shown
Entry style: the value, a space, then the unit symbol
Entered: 3400 rpm
